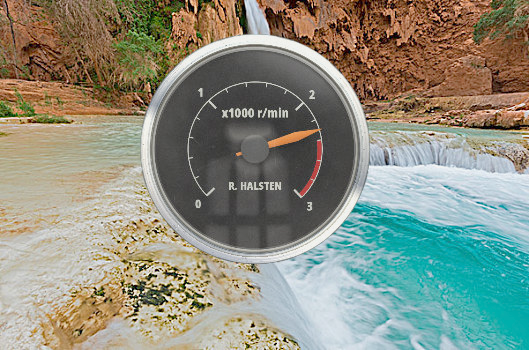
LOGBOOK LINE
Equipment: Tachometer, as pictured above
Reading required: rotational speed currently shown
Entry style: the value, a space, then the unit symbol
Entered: 2300 rpm
